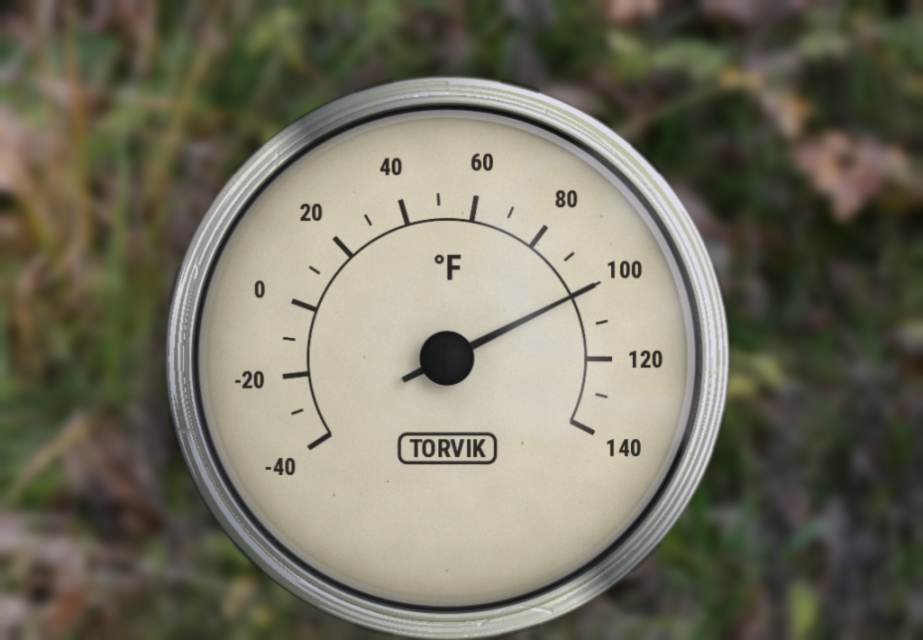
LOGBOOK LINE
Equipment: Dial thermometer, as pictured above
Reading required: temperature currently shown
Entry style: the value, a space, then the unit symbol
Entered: 100 °F
